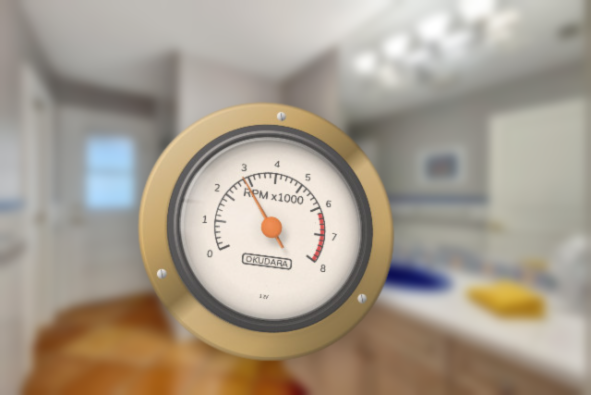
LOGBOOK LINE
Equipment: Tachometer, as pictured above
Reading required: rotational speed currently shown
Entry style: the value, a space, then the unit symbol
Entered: 2800 rpm
